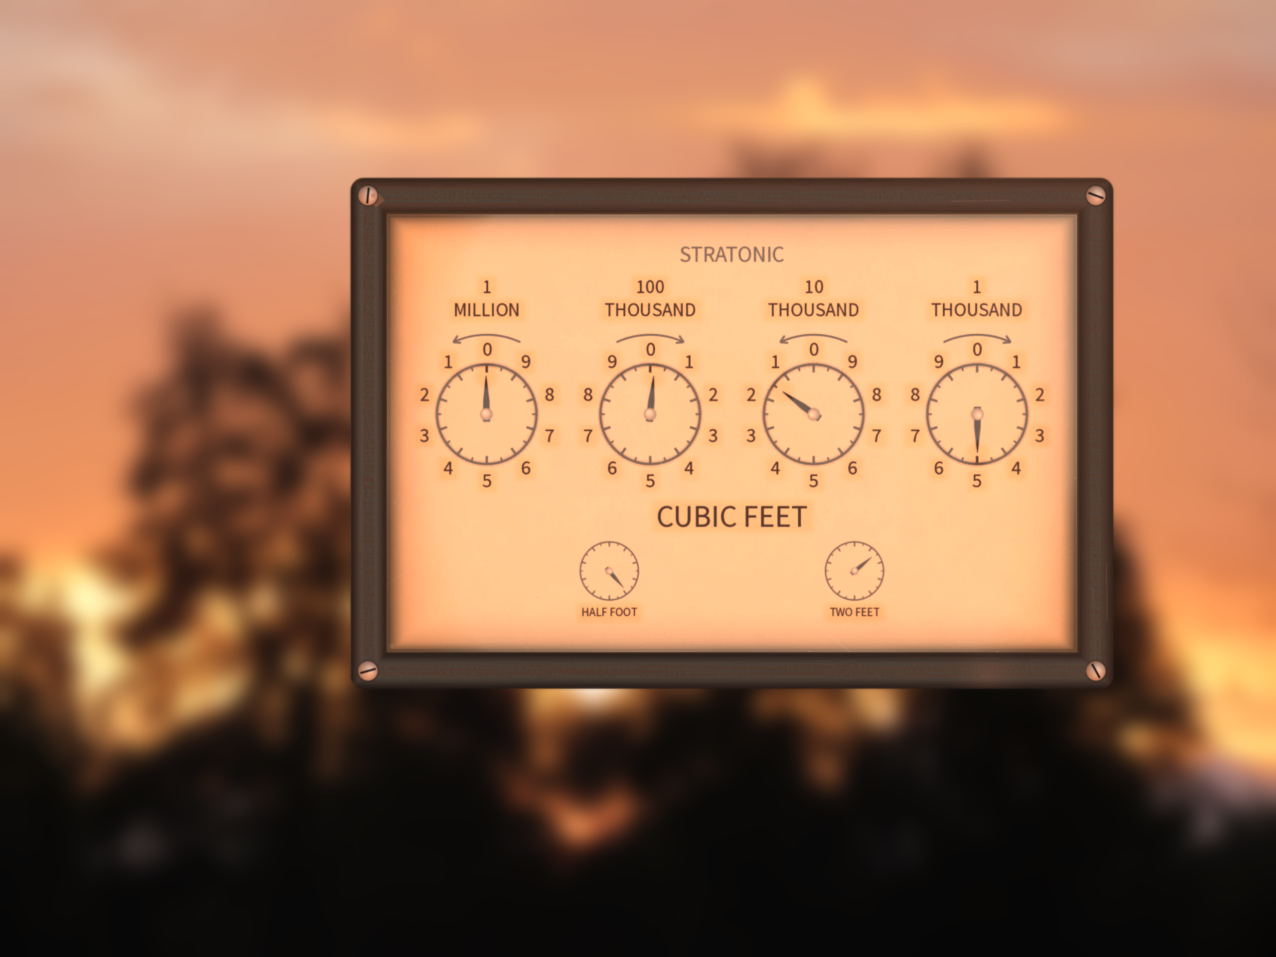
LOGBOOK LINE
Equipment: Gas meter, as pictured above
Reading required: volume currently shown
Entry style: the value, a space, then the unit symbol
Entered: 1500 ft³
